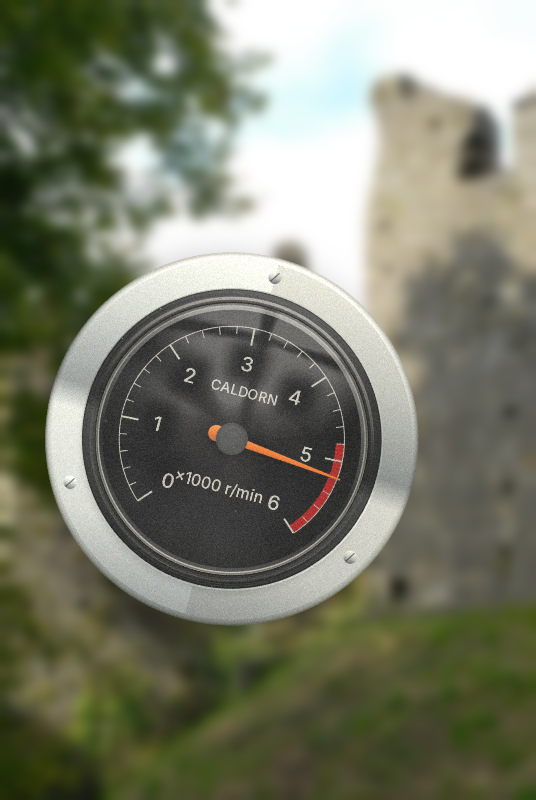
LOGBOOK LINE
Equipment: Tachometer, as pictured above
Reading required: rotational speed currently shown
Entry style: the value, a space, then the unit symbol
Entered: 5200 rpm
